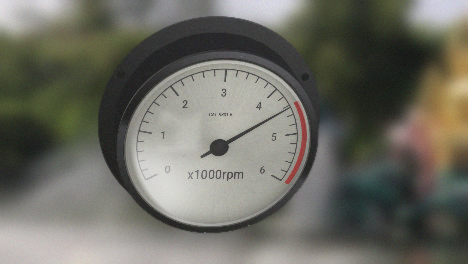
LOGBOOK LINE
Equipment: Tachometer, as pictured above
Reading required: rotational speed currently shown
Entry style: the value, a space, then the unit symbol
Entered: 4400 rpm
